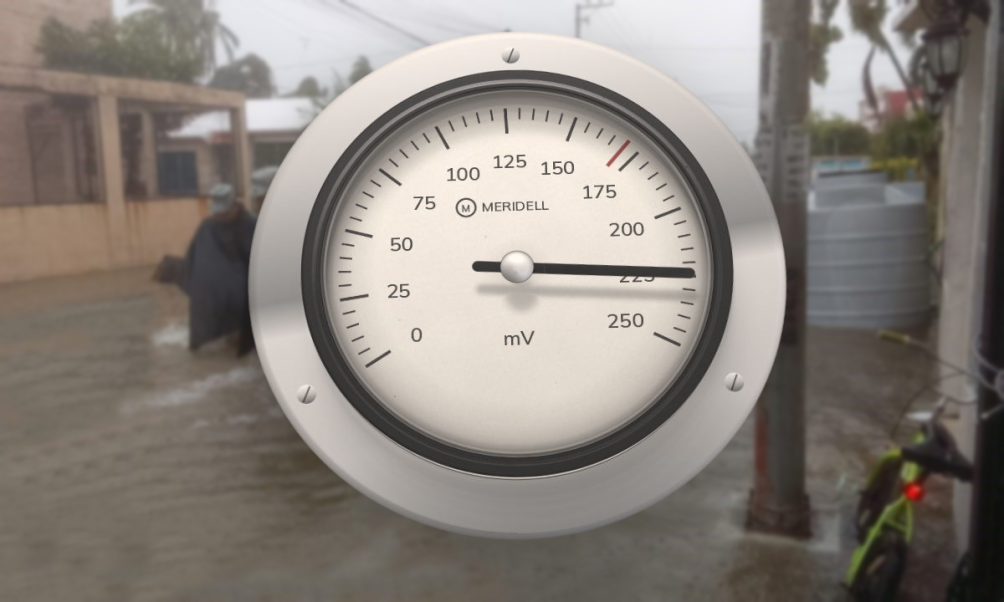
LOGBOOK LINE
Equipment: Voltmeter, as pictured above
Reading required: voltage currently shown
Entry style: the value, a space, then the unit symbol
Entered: 225 mV
